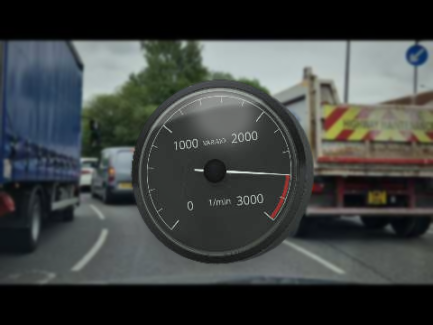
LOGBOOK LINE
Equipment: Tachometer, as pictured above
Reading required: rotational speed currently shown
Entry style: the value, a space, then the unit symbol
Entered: 2600 rpm
